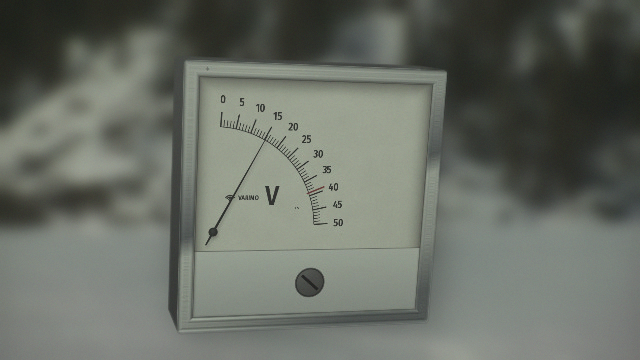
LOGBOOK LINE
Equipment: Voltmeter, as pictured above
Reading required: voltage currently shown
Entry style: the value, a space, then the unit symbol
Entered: 15 V
